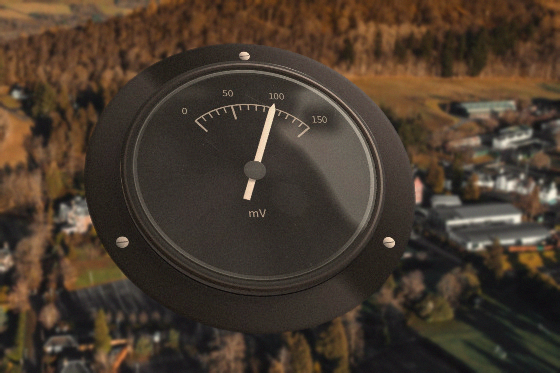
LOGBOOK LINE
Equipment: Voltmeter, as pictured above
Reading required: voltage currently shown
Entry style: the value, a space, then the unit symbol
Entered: 100 mV
